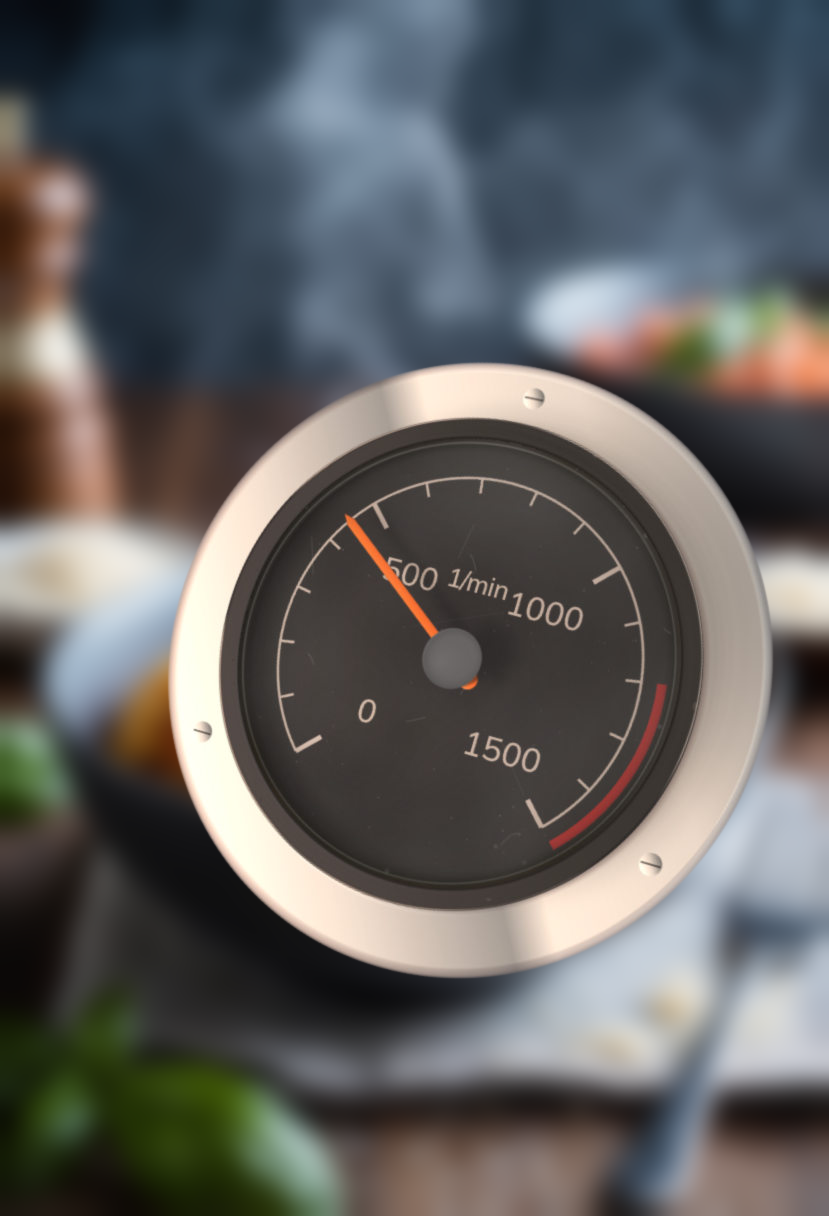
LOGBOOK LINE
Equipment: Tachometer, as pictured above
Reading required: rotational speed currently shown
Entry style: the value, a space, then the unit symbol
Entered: 450 rpm
